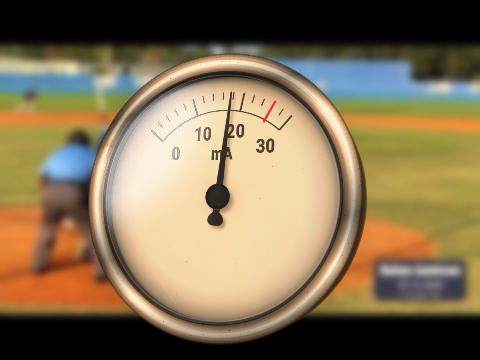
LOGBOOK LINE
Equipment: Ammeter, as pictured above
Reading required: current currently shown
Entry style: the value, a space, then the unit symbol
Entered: 18 mA
